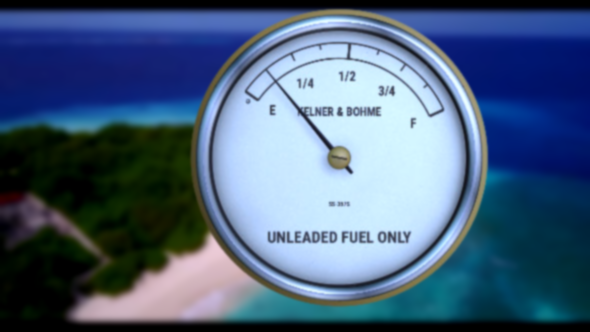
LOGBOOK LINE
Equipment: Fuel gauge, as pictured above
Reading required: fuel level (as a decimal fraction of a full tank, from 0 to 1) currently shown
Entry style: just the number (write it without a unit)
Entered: 0.125
